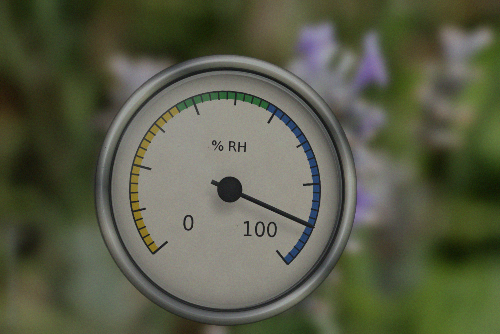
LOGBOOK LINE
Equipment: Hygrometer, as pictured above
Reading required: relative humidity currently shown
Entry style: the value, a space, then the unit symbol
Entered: 90 %
